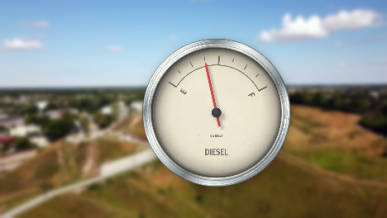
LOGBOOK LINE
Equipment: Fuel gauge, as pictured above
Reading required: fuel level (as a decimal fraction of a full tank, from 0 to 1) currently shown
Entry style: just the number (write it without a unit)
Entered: 0.375
